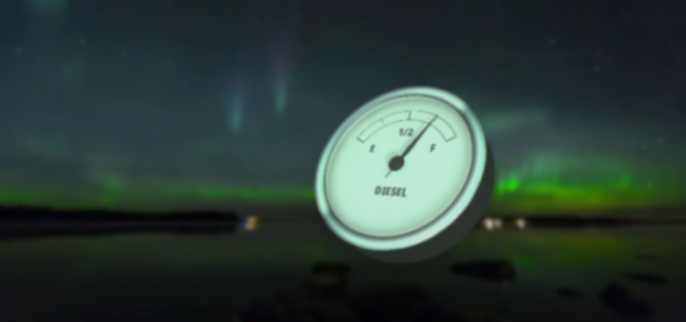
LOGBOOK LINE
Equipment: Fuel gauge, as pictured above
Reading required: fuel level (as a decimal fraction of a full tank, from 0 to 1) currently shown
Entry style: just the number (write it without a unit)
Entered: 0.75
